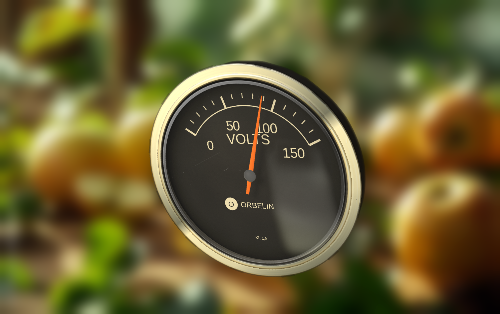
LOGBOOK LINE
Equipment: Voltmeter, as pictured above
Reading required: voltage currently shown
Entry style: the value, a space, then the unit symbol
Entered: 90 V
